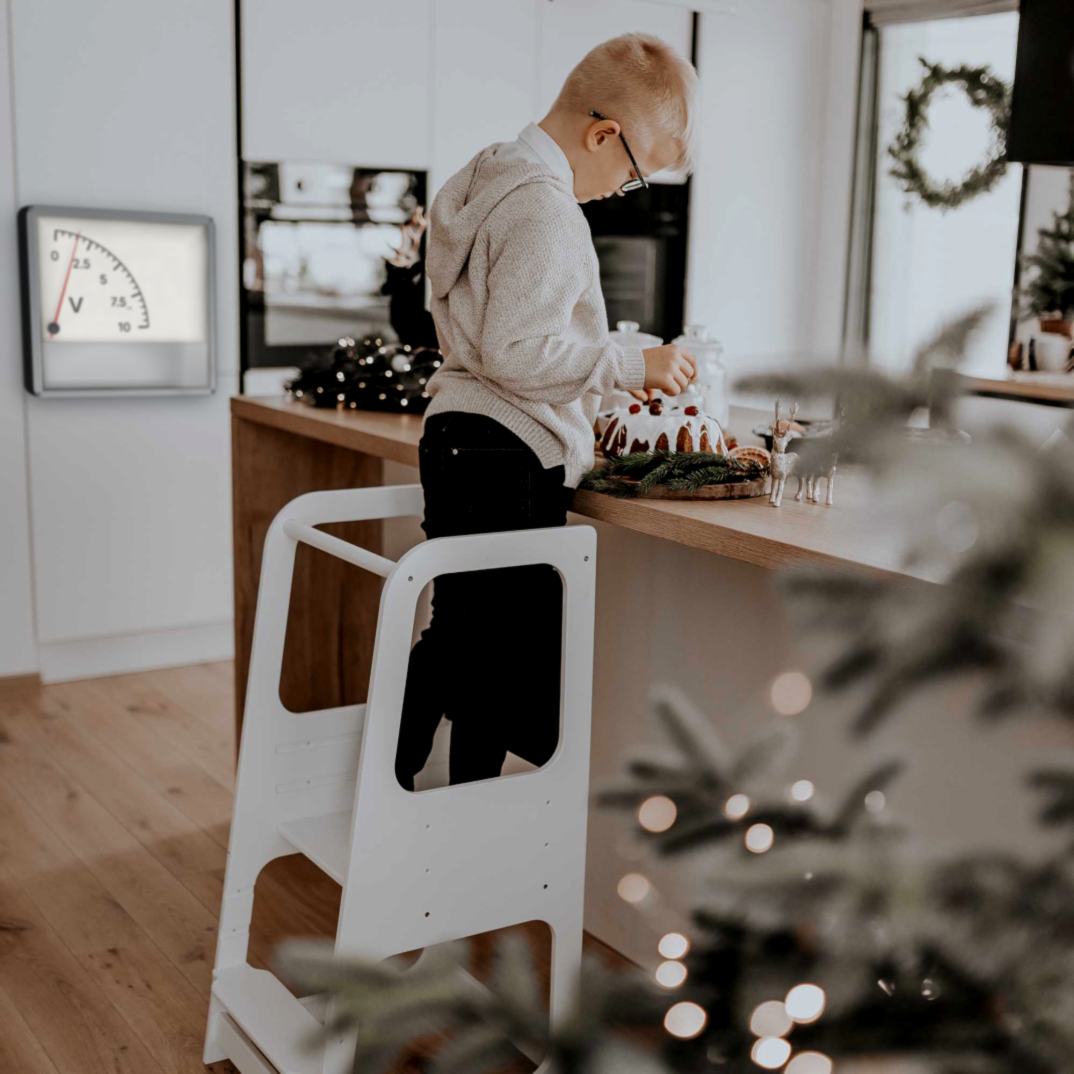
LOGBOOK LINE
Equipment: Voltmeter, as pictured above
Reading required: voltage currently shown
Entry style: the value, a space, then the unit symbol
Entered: 1.5 V
